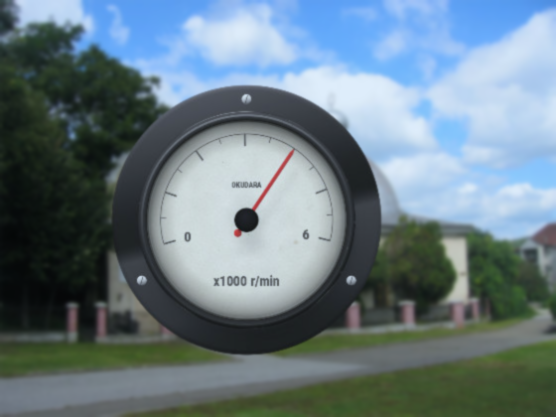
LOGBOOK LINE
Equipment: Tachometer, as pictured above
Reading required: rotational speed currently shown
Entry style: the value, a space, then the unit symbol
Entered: 4000 rpm
